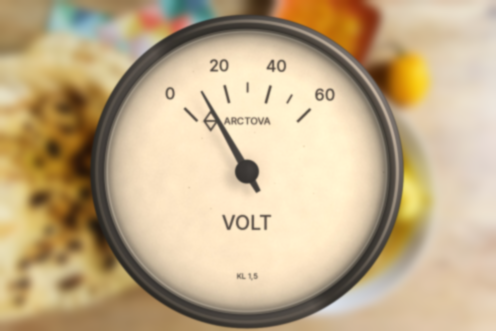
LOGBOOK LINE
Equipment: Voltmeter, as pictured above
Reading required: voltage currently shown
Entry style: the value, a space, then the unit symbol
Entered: 10 V
